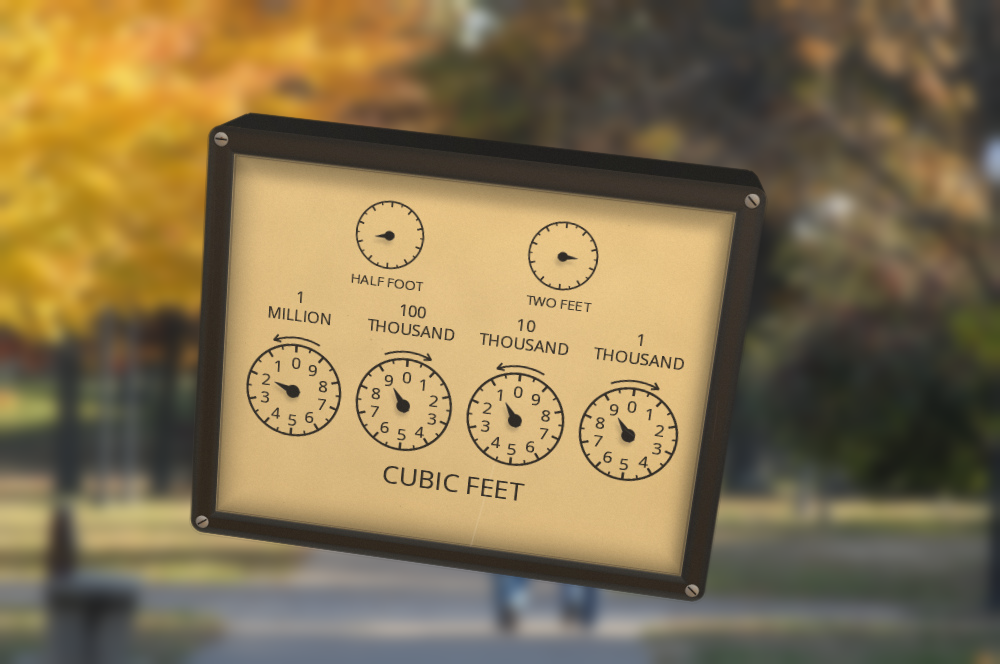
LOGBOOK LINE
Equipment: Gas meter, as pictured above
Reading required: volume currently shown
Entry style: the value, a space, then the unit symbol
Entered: 190900 ft³
